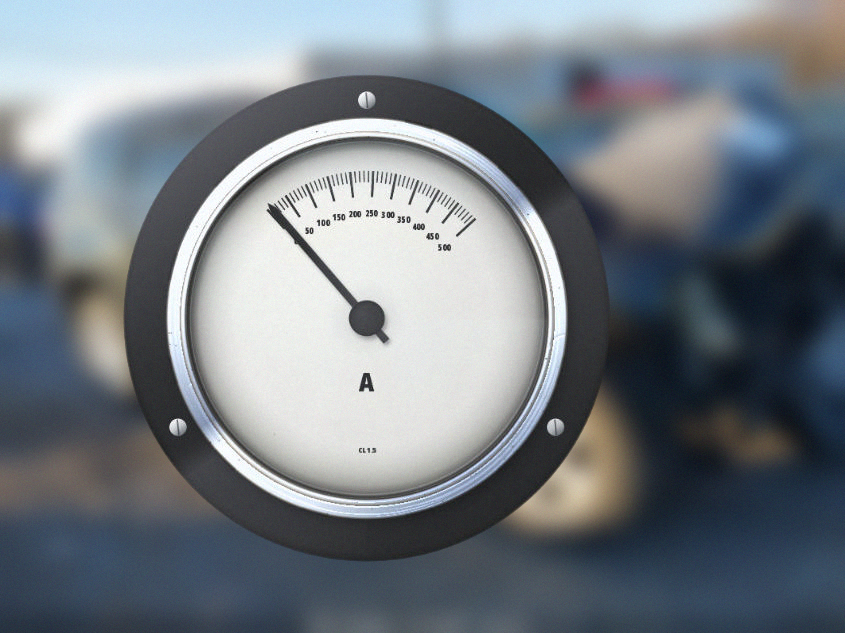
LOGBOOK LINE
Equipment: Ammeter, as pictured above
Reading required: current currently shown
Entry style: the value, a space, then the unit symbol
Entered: 10 A
